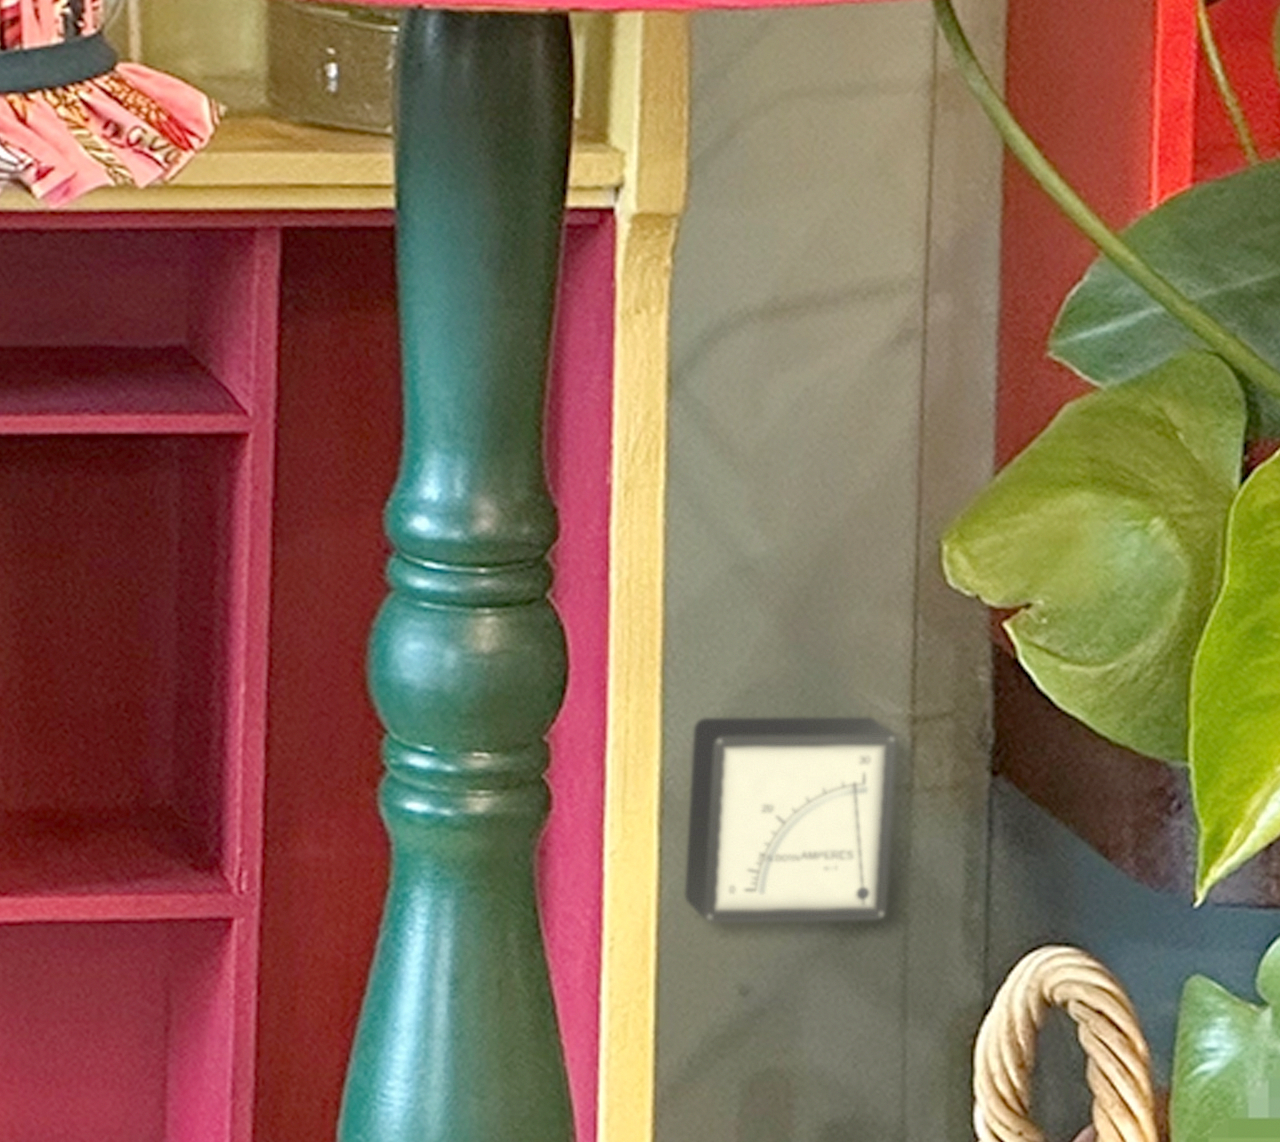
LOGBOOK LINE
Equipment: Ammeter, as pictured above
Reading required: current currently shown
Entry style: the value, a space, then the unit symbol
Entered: 29 A
